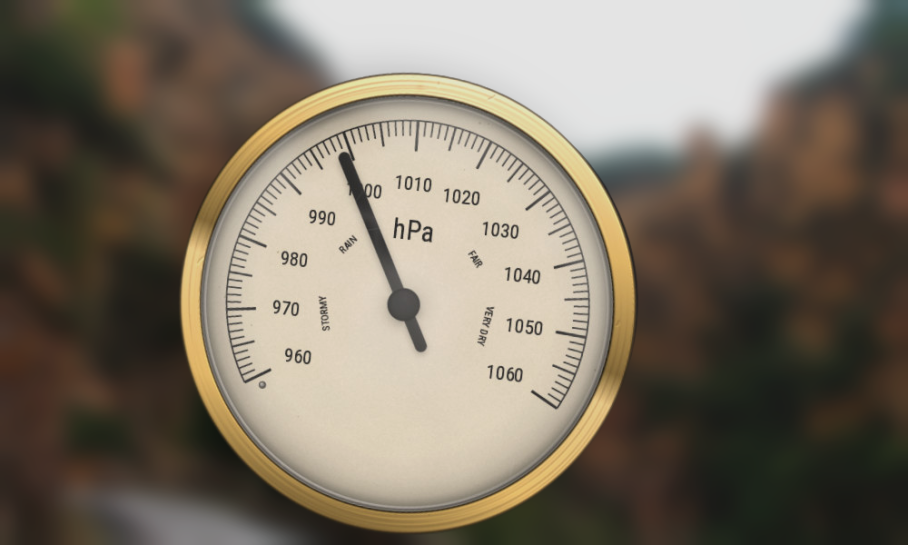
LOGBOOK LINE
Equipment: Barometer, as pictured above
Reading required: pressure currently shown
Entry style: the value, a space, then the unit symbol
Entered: 999 hPa
